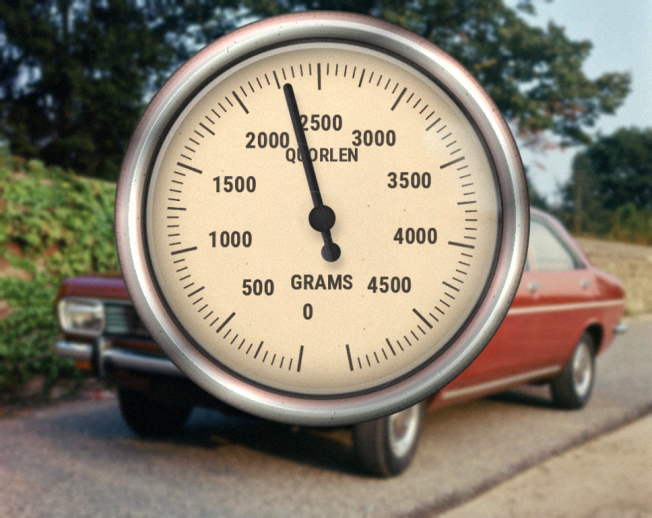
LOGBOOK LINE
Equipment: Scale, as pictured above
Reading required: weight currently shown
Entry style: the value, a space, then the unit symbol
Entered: 2300 g
